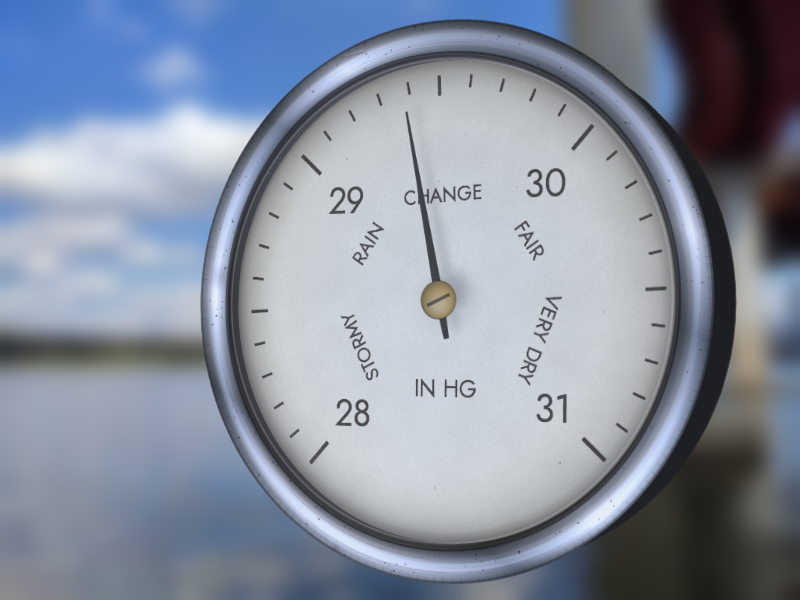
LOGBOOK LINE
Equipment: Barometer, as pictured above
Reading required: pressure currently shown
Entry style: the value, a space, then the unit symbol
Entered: 29.4 inHg
